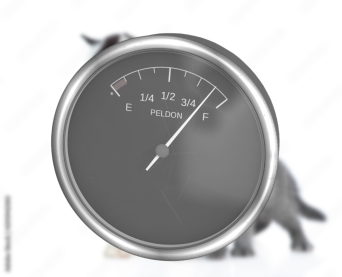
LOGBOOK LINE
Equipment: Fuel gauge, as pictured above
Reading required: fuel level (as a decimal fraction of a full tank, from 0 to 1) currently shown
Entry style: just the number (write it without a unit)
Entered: 0.875
